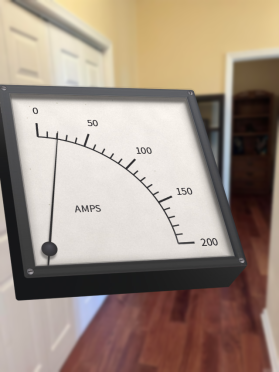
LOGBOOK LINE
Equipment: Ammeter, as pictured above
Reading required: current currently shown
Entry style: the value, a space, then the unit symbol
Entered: 20 A
